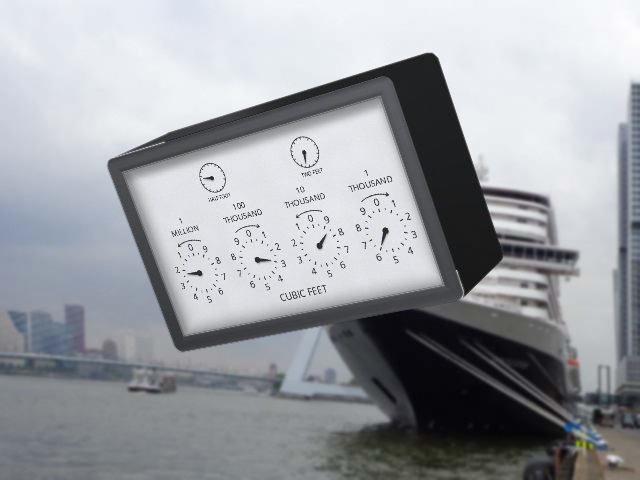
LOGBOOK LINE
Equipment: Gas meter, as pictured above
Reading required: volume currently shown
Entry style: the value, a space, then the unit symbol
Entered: 228600 ft³
